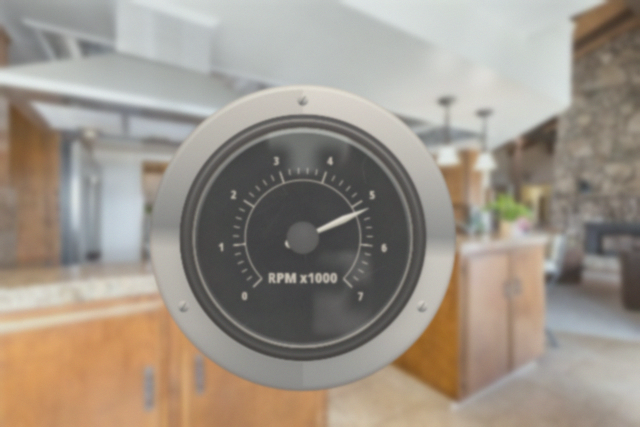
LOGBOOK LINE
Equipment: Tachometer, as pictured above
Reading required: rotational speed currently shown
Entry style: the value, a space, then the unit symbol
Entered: 5200 rpm
